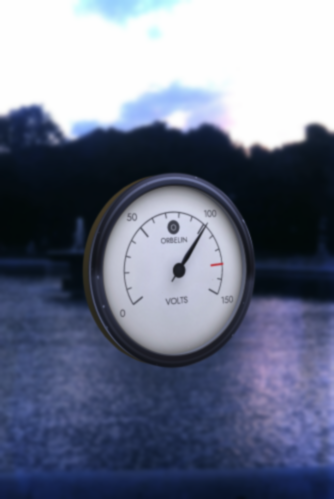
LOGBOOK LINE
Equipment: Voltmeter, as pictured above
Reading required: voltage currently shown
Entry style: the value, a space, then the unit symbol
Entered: 100 V
